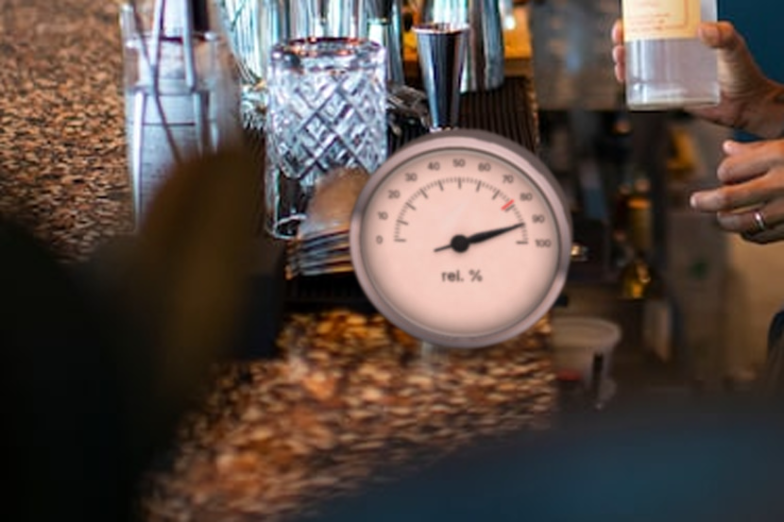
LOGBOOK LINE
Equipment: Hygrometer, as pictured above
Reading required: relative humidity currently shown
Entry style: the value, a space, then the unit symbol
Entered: 90 %
